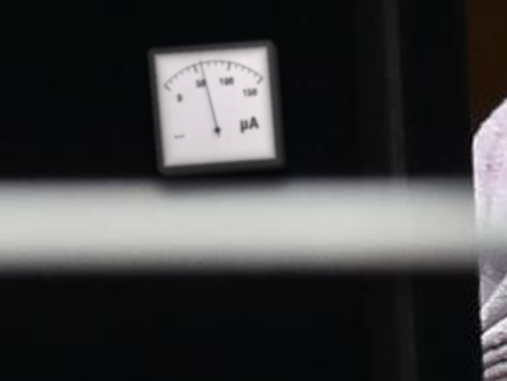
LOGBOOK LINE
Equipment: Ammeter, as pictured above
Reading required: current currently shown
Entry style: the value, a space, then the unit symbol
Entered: 60 µA
